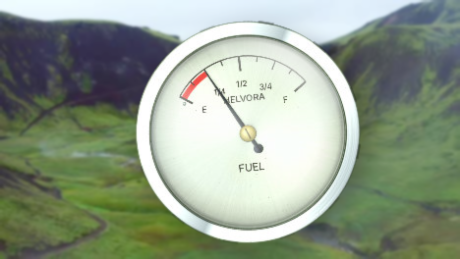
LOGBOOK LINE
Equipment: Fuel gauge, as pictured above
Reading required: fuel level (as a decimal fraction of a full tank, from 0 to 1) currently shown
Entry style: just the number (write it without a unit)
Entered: 0.25
